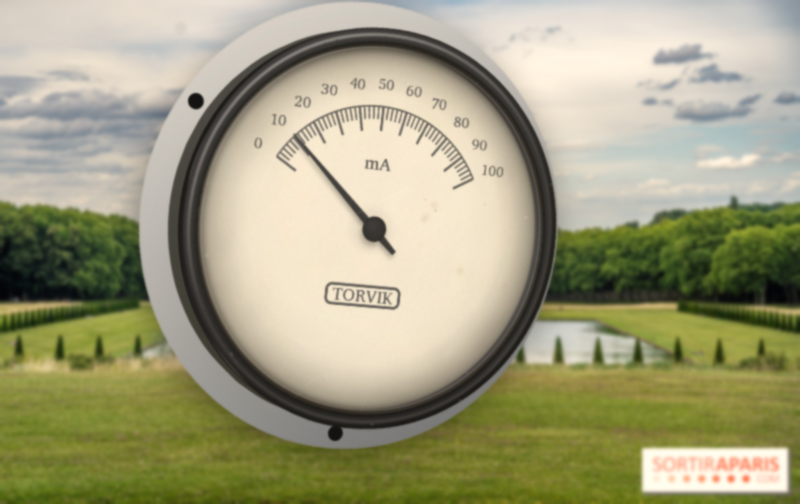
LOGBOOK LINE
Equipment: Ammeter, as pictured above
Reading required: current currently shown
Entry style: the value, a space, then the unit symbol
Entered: 10 mA
